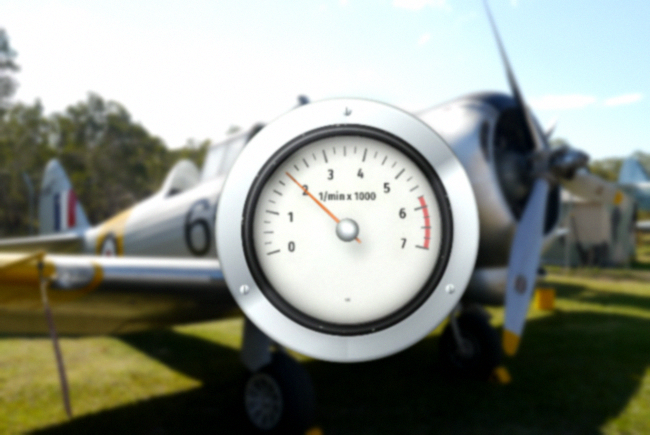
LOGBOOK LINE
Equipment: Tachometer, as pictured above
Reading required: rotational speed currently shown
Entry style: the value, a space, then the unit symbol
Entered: 2000 rpm
